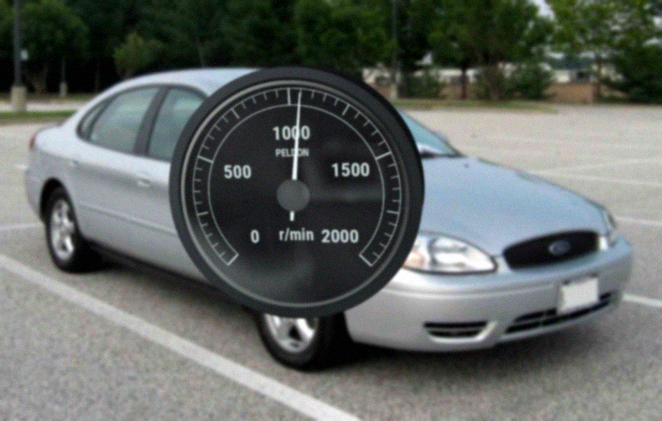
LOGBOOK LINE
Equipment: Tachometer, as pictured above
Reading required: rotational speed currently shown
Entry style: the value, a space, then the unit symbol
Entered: 1050 rpm
